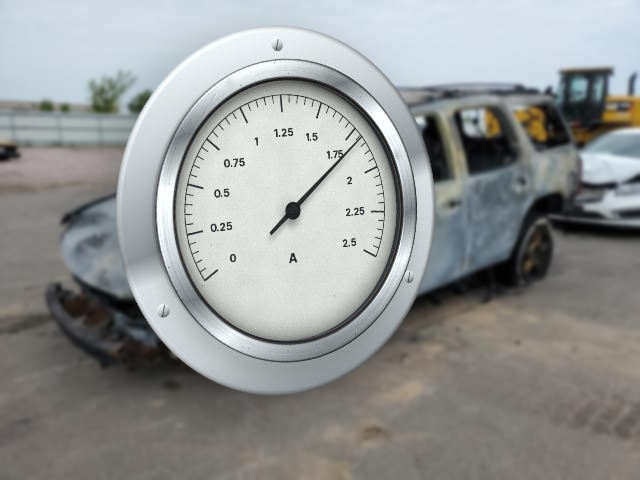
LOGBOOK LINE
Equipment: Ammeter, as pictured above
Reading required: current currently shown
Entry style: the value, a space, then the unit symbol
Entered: 1.8 A
